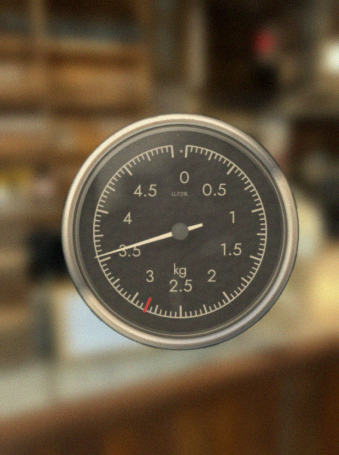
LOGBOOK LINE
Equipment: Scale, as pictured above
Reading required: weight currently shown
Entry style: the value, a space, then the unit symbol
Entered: 3.55 kg
